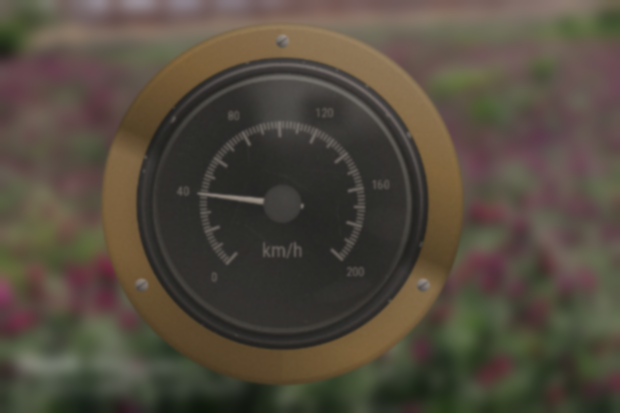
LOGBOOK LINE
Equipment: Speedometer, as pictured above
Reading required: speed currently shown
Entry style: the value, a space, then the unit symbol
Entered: 40 km/h
